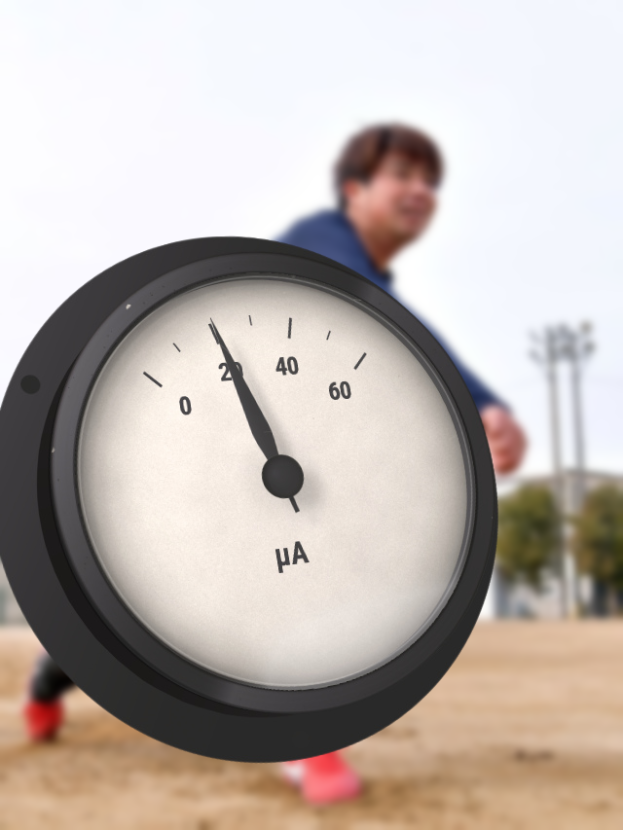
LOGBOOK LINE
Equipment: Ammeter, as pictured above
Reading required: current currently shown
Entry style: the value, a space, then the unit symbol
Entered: 20 µA
